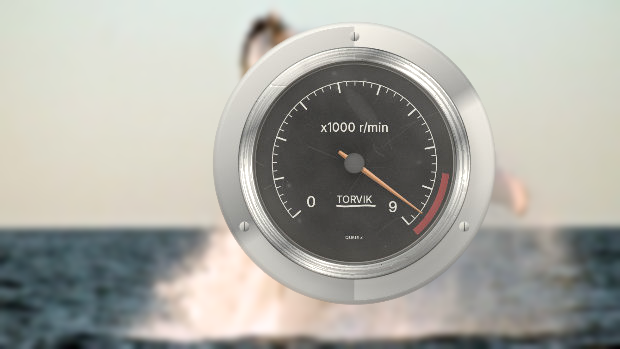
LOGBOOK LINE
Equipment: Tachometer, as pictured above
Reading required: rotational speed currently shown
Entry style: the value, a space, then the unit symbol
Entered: 8600 rpm
